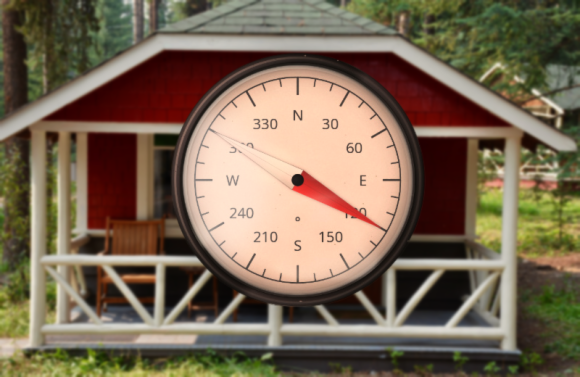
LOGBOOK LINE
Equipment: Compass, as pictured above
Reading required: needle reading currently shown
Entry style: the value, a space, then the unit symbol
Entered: 120 °
